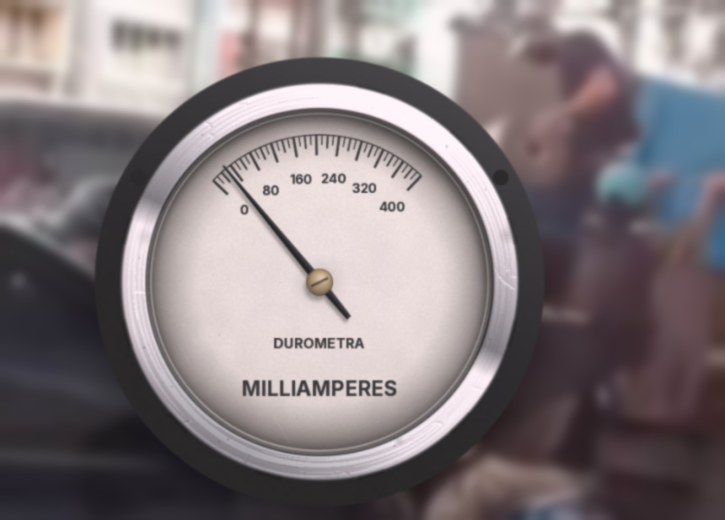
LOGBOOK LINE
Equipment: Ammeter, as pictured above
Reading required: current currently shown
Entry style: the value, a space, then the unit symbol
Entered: 30 mA
